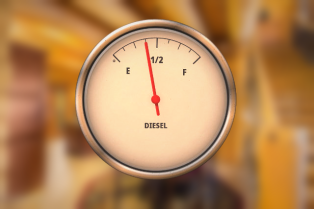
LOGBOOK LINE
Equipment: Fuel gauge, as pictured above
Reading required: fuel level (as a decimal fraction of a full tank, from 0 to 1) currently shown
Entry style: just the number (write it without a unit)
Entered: 0.375
